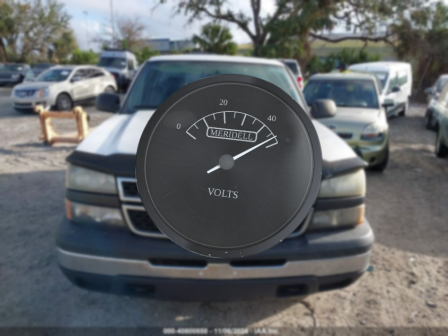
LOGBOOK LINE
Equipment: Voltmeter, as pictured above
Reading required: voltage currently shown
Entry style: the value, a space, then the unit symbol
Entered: 47.5 V
